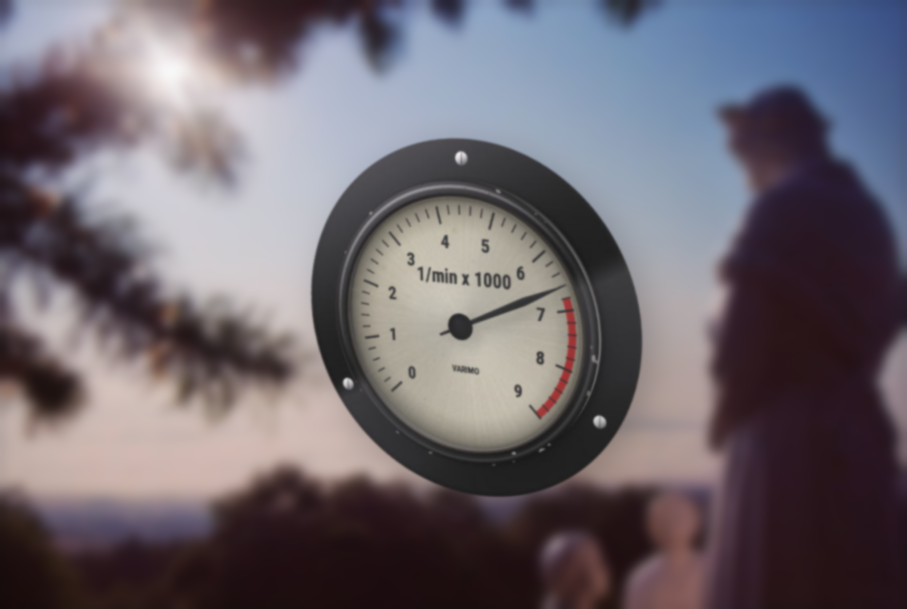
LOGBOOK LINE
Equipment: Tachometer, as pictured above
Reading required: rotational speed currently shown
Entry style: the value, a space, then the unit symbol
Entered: 6600 rpm
